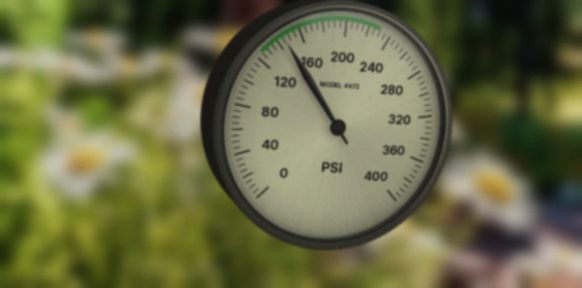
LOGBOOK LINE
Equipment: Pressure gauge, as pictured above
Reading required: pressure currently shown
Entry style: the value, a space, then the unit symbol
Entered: 145 psi
